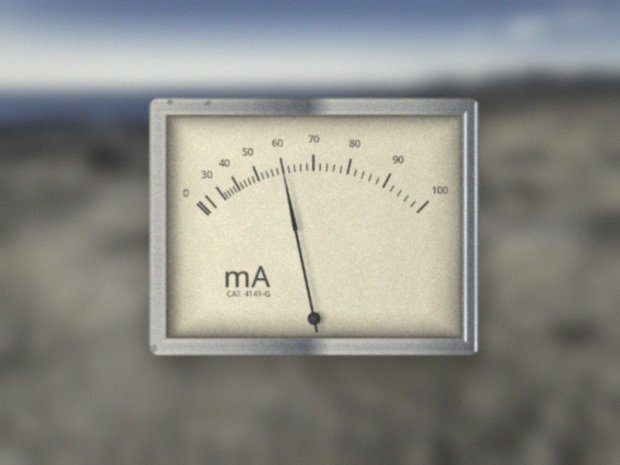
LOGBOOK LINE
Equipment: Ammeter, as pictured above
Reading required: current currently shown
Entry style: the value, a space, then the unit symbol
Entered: 60 mA
